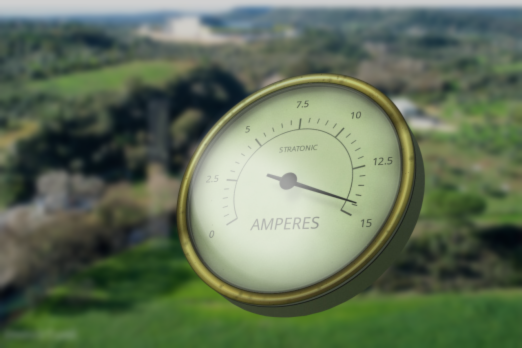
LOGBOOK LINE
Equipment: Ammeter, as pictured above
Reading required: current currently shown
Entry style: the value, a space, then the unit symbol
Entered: 14.5 A
